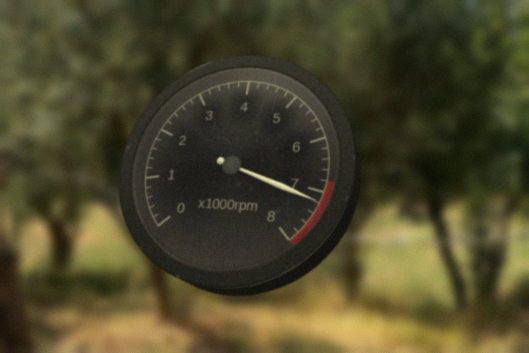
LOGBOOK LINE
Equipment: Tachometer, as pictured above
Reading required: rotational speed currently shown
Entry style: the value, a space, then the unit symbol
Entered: 7200 rpm
